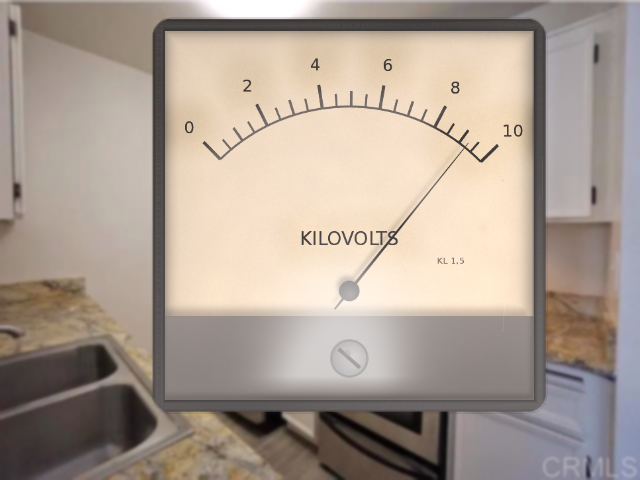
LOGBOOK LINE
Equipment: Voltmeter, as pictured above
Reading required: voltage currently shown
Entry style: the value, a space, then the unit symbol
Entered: 9.25 kV
